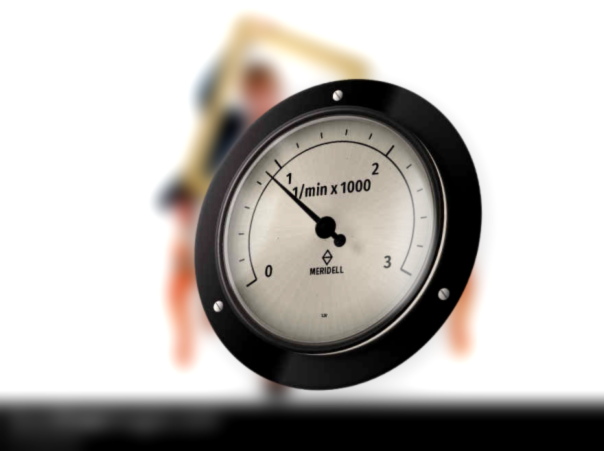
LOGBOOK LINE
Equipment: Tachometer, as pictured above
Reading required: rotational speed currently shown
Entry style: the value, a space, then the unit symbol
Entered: 900 rpm
